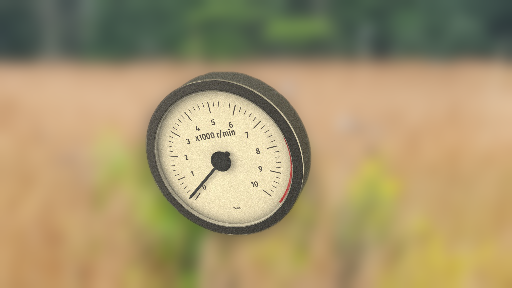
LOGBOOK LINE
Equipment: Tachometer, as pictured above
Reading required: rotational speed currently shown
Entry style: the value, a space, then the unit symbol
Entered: 200 rpm
